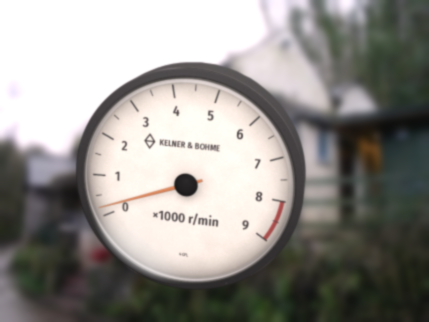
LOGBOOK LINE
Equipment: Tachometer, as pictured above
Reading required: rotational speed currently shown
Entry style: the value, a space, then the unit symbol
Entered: 250 rpm
